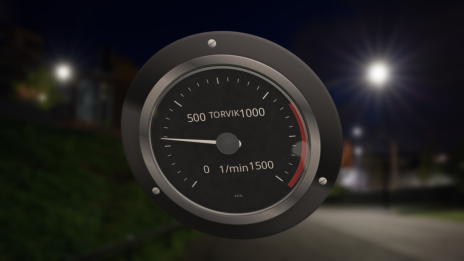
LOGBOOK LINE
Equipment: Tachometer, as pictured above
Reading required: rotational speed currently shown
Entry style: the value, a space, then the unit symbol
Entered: 300 rpm
